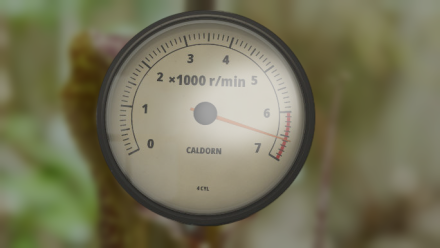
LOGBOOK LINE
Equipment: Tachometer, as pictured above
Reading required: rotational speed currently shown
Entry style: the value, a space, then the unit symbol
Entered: 6600 rpm
